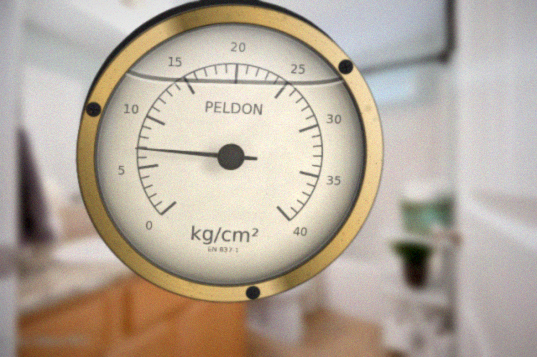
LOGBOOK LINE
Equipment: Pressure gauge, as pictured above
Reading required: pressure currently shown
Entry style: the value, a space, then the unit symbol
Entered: 7 kg/cm²
